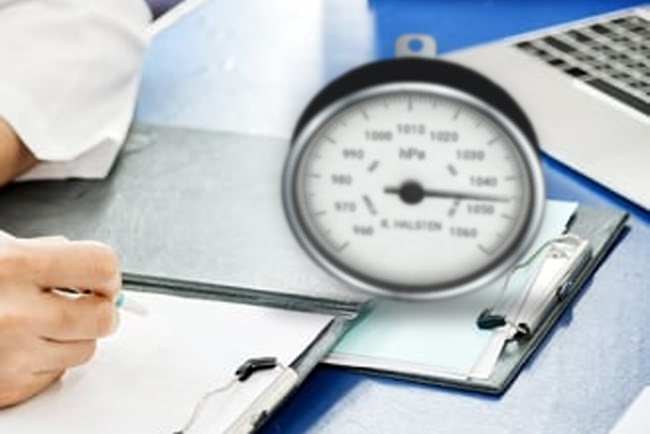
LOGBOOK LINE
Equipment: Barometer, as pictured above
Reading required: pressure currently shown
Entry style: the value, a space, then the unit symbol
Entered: 1045 hPa
